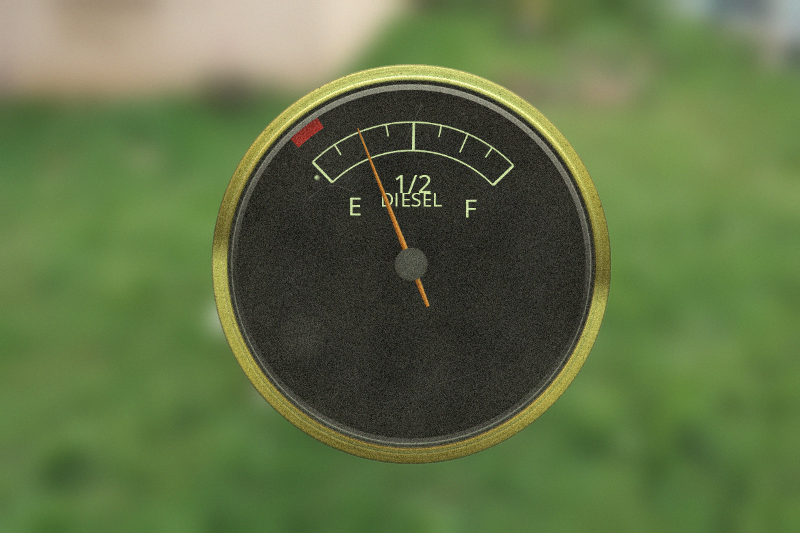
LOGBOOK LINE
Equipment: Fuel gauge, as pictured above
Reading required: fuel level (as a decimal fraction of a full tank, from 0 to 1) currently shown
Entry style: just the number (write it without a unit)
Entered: 0.25
